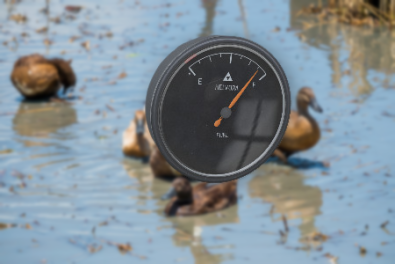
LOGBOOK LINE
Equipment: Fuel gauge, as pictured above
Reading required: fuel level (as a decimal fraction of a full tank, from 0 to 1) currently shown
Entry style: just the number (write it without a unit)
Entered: 0.875
